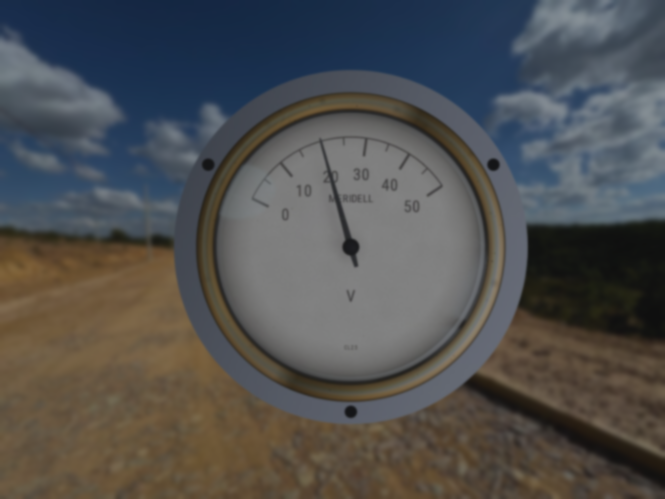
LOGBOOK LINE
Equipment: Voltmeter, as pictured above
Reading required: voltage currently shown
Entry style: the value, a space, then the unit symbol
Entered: 20 V
